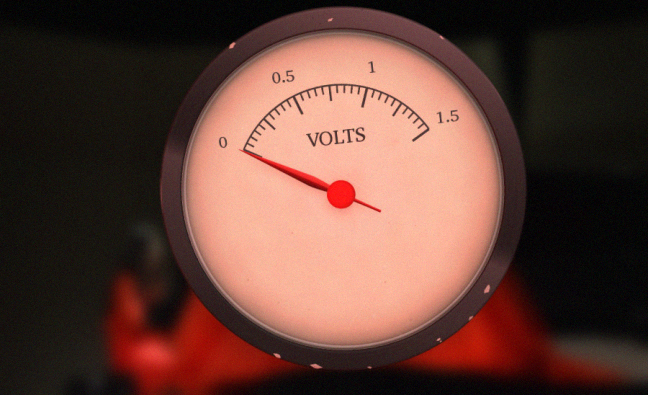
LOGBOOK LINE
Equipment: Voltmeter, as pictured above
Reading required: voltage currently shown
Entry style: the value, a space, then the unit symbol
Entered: 0 V
